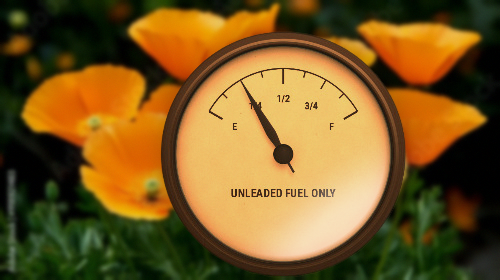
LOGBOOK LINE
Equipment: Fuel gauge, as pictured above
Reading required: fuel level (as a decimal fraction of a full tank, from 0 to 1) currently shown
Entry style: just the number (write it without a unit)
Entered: 0.25
